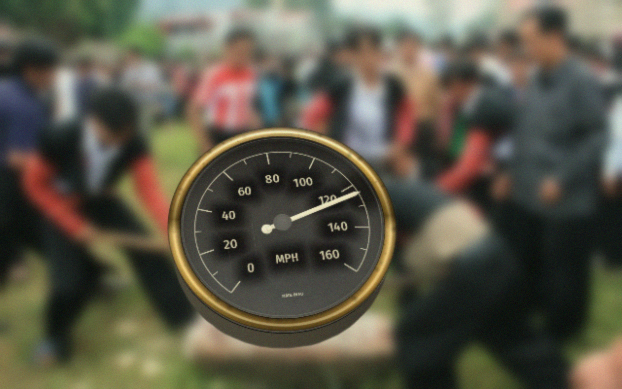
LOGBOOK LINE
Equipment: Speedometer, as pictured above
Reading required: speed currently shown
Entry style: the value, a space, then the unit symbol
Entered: 125 mph
